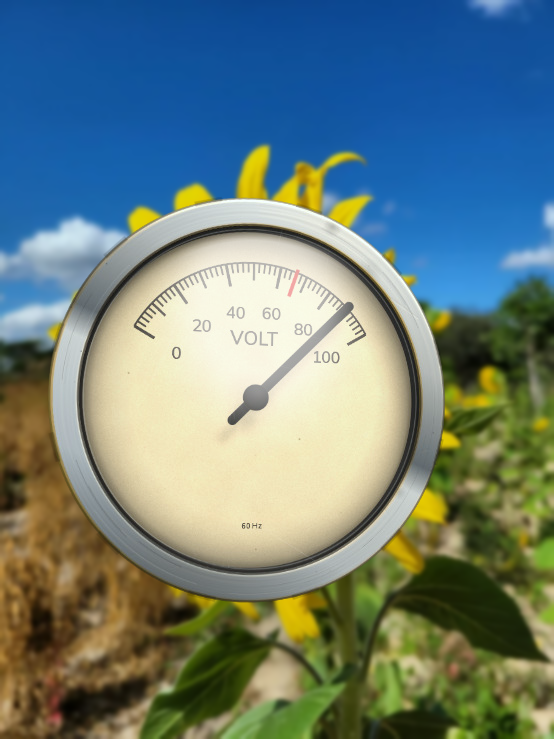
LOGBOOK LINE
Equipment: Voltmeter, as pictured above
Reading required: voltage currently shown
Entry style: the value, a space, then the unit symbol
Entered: 88 V
